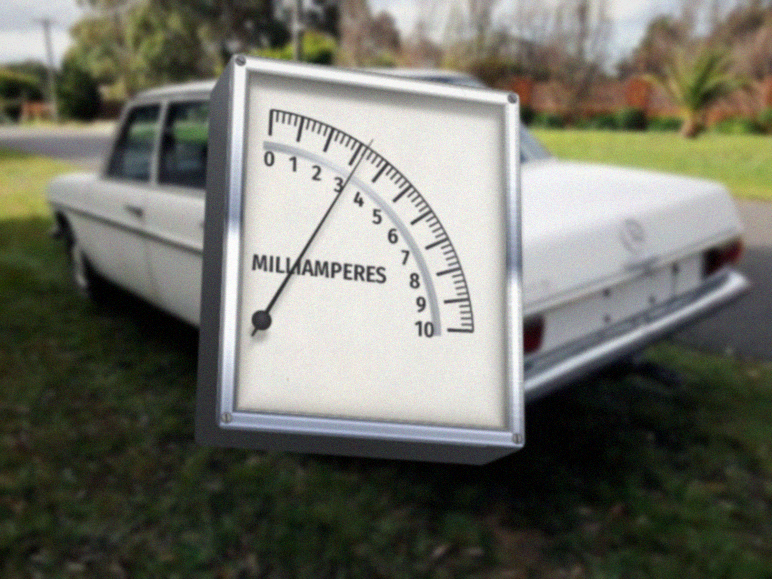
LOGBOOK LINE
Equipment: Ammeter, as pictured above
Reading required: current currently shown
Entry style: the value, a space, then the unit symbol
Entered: 3.2 mA
